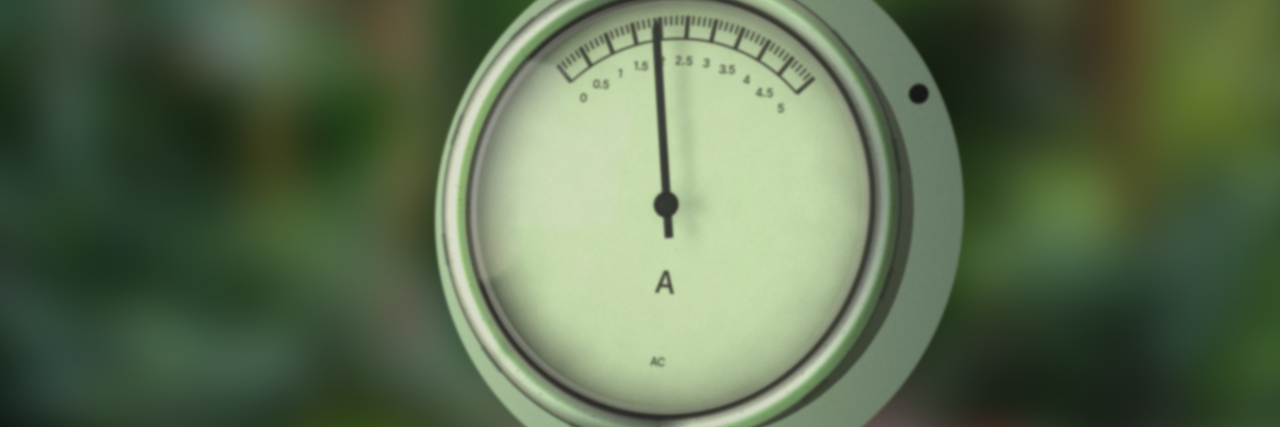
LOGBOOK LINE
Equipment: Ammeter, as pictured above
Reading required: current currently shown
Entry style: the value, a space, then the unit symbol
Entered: 2 A
